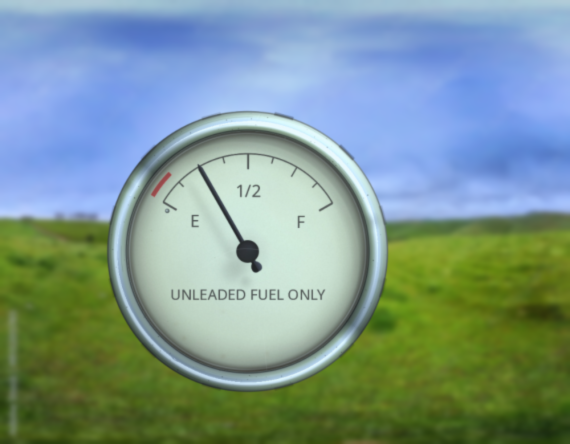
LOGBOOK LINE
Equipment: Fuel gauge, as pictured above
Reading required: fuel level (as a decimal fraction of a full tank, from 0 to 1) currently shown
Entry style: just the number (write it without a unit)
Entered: 0.25
